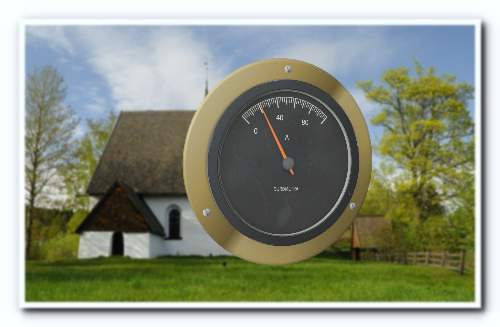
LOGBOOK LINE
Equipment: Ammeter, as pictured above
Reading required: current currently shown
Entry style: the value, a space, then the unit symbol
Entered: 20 A
